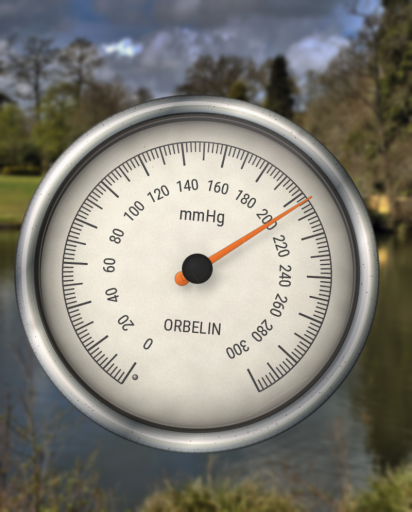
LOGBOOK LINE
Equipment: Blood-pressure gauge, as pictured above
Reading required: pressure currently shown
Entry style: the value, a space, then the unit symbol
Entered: 204 mmHg
